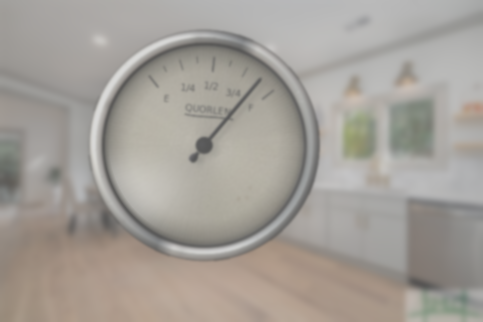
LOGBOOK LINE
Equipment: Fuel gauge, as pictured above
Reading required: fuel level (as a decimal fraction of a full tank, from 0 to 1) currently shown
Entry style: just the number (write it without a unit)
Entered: 0.875
